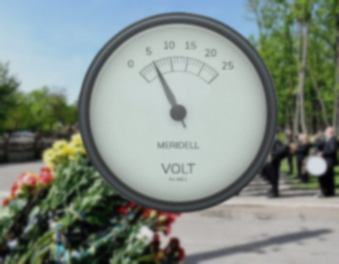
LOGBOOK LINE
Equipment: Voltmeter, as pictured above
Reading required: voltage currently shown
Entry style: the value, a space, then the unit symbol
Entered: 5 V
